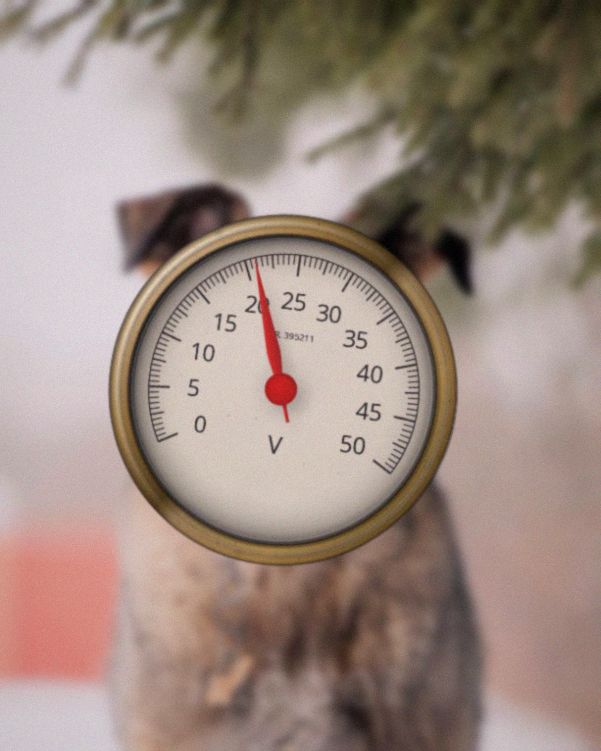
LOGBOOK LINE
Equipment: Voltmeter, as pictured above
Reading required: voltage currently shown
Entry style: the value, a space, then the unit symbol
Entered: 21 V
